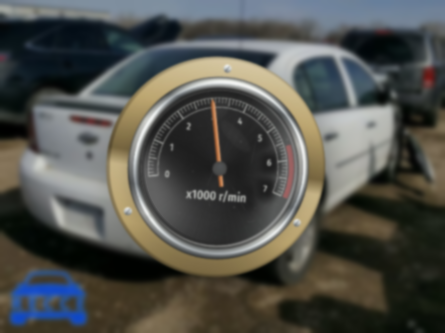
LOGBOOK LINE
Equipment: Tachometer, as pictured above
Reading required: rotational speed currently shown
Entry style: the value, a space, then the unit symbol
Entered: 3000 rpm
